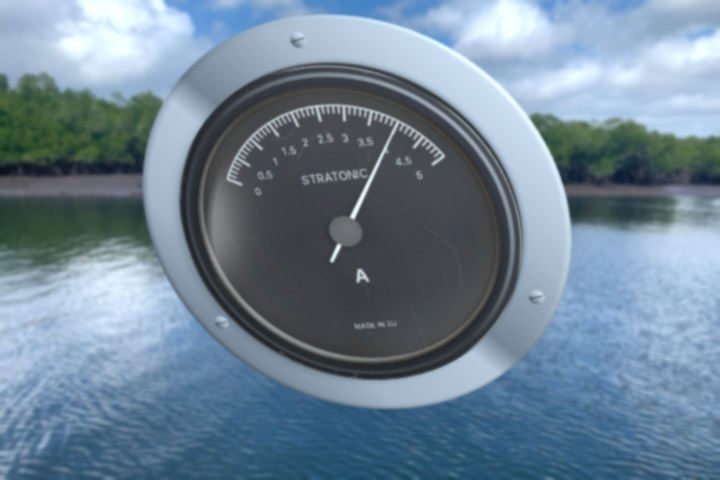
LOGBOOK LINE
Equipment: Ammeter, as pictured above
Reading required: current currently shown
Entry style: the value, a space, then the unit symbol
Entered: 4 A
